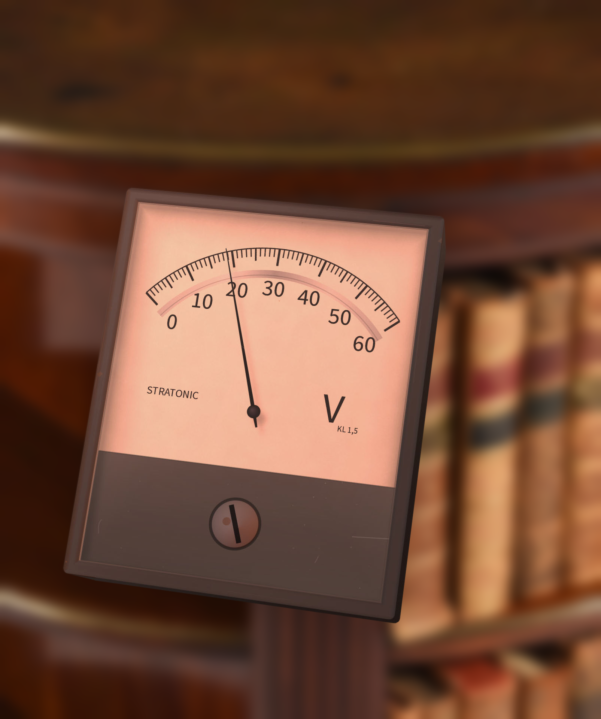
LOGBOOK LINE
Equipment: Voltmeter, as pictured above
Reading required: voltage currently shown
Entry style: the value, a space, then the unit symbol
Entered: 19 V
